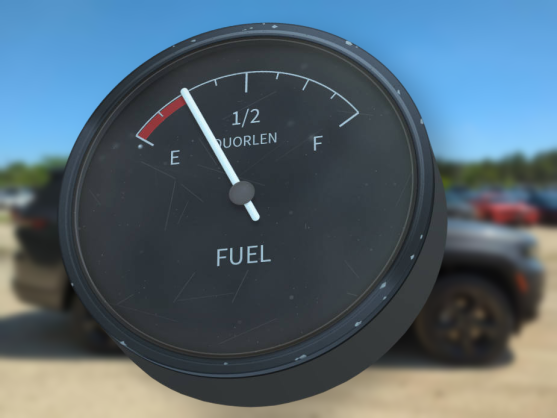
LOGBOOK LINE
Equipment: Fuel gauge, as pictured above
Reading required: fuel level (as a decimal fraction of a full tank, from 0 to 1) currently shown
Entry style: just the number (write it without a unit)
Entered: 0.25
